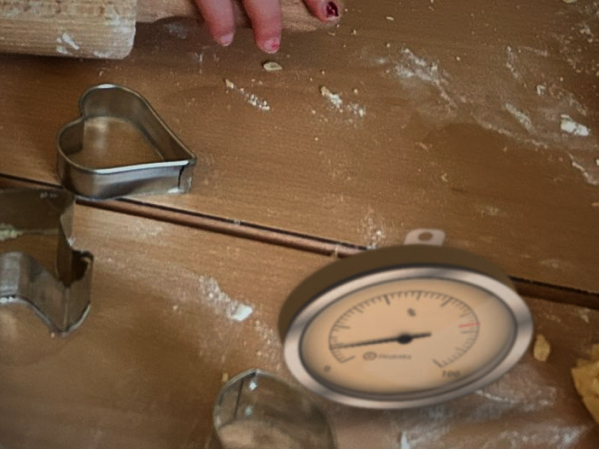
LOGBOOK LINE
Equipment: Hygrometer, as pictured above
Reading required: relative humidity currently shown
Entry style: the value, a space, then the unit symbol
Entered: 10 %
